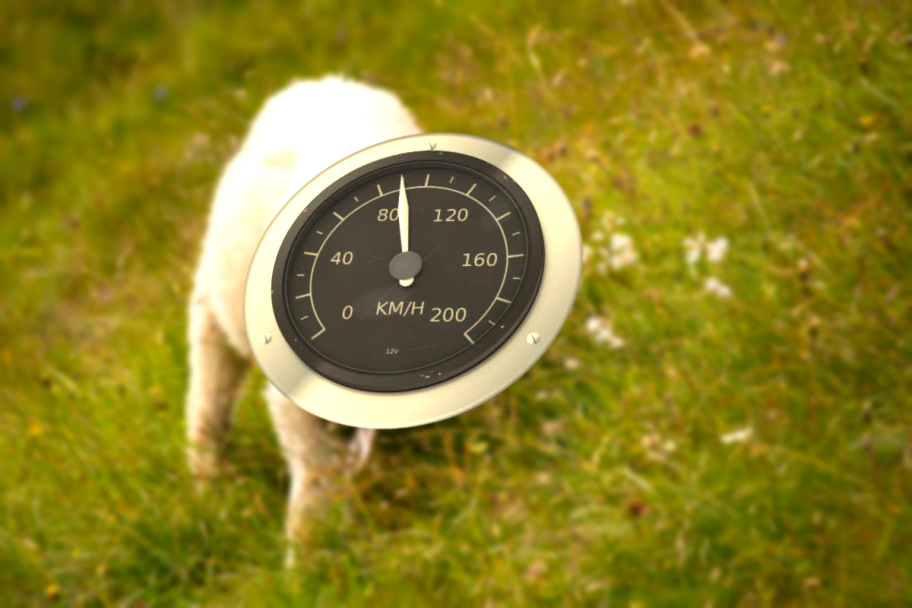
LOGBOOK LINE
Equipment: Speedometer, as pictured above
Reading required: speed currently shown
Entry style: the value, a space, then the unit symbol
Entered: 90 km/h
